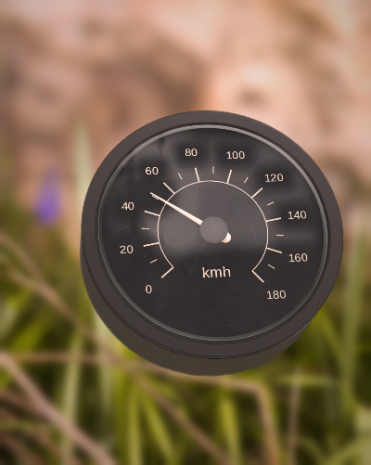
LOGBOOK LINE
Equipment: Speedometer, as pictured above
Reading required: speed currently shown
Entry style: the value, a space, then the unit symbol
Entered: 50 km/h
